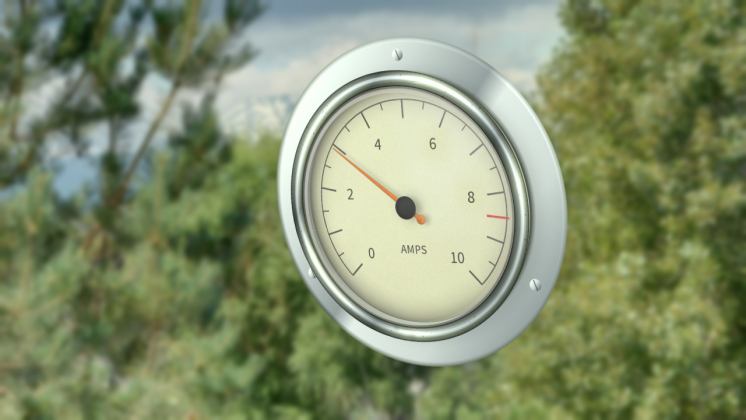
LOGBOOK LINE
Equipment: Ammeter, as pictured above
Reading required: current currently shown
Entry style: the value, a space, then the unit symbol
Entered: 3 A
